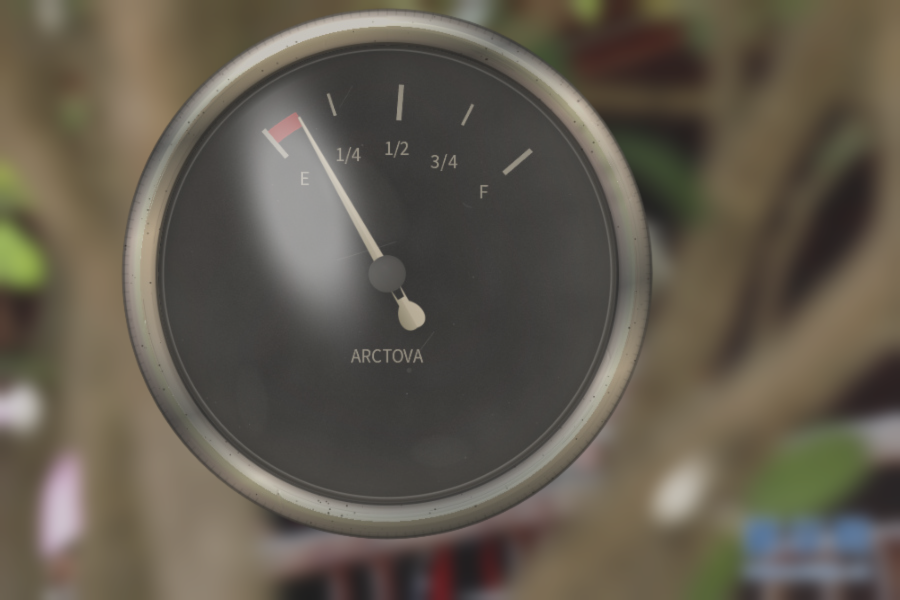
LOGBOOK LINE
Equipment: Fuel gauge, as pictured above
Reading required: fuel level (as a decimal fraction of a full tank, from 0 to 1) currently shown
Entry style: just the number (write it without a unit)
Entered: 0.125
